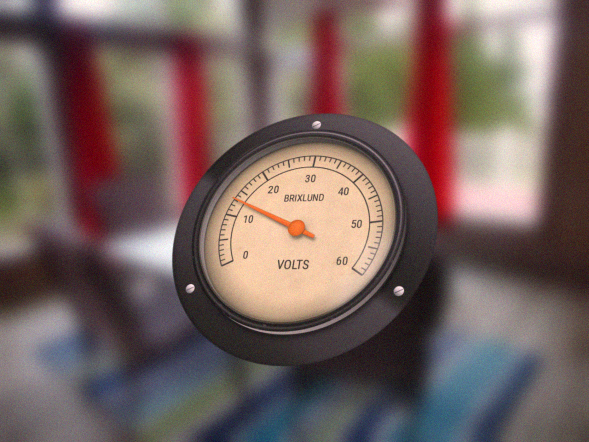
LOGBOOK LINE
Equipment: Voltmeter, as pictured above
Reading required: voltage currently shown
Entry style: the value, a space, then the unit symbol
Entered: 13 V
